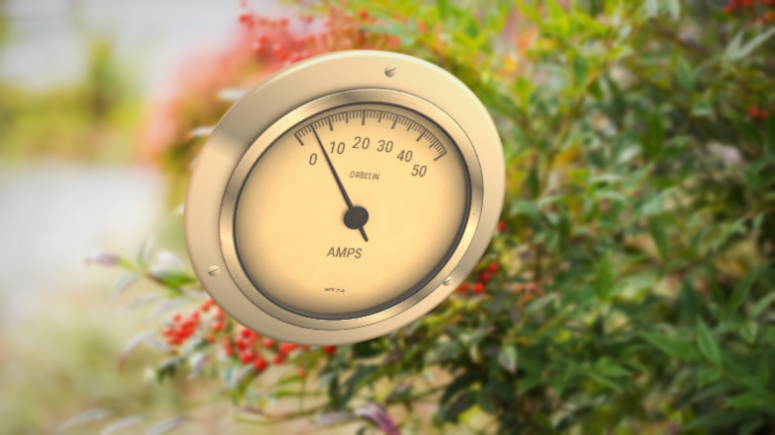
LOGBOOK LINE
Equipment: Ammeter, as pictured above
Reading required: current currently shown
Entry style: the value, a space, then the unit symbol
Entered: 5 A
